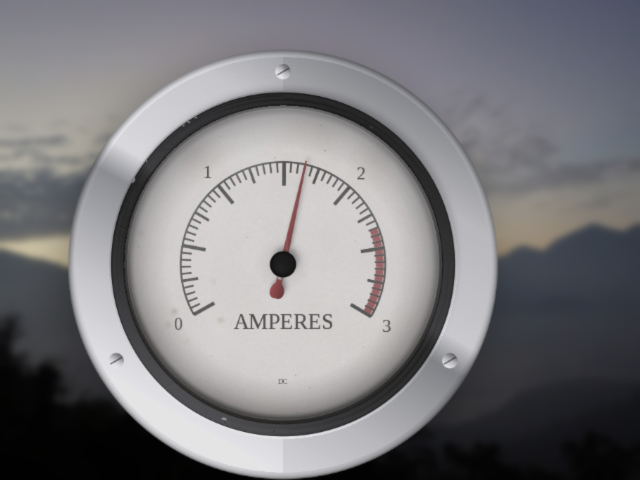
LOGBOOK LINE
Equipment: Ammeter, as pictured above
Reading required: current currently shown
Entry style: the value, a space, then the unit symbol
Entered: 1.65 A
